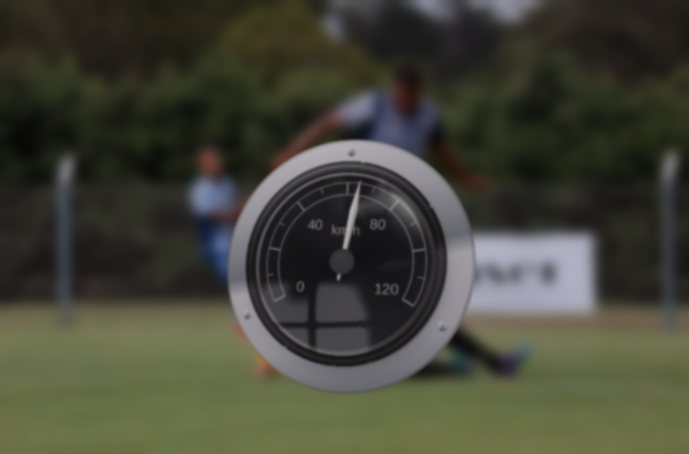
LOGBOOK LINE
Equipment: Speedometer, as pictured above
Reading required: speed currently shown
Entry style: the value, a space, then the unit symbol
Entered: 65 km/h
